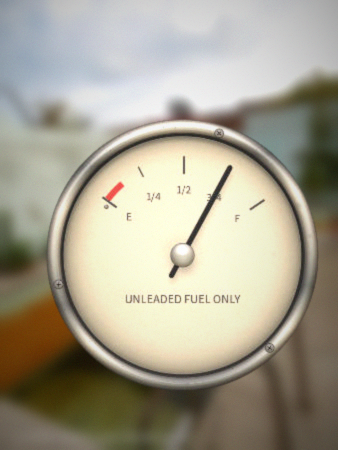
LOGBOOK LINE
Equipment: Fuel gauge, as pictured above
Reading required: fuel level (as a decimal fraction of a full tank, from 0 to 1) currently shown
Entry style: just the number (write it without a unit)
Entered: 0.75
